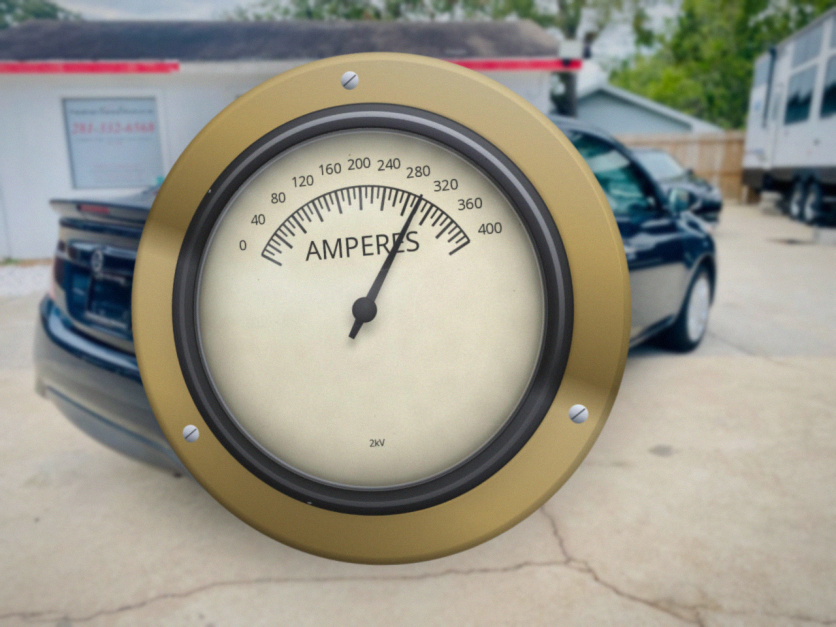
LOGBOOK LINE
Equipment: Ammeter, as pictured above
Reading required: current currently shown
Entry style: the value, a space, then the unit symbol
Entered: 300 A
